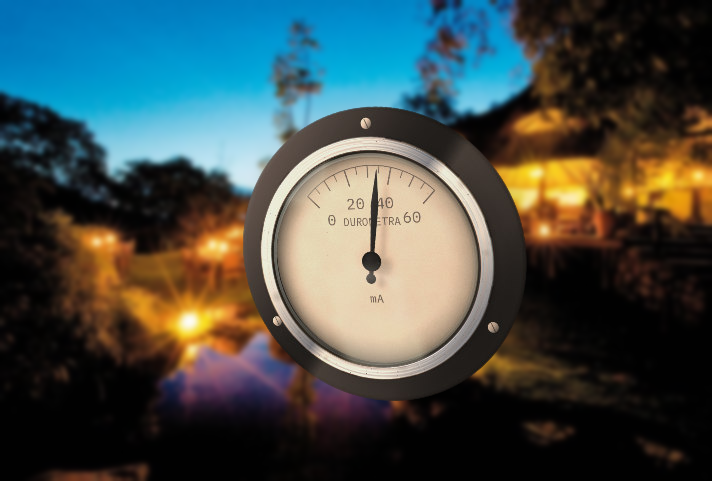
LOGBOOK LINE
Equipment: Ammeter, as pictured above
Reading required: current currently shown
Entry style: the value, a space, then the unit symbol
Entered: 35 mA
